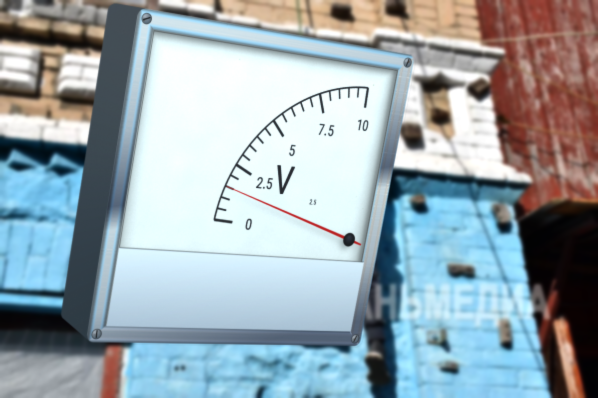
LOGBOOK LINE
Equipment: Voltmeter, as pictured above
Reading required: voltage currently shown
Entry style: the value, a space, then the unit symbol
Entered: 1.5 V
